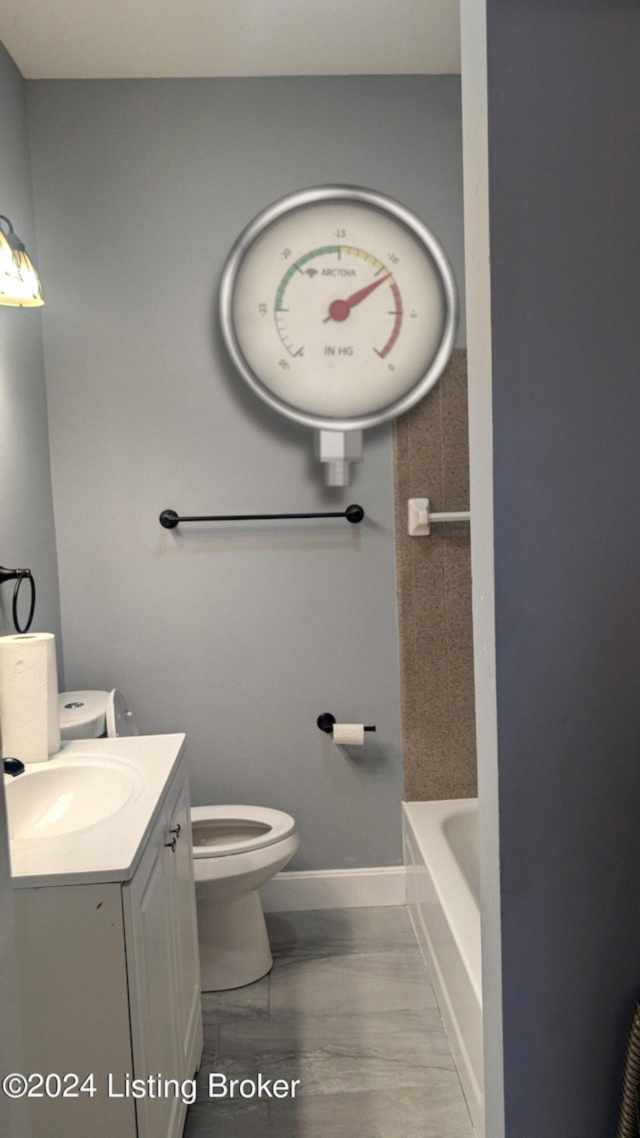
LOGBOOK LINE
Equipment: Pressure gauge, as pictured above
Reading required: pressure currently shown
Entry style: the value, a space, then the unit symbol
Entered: -9 inHg
